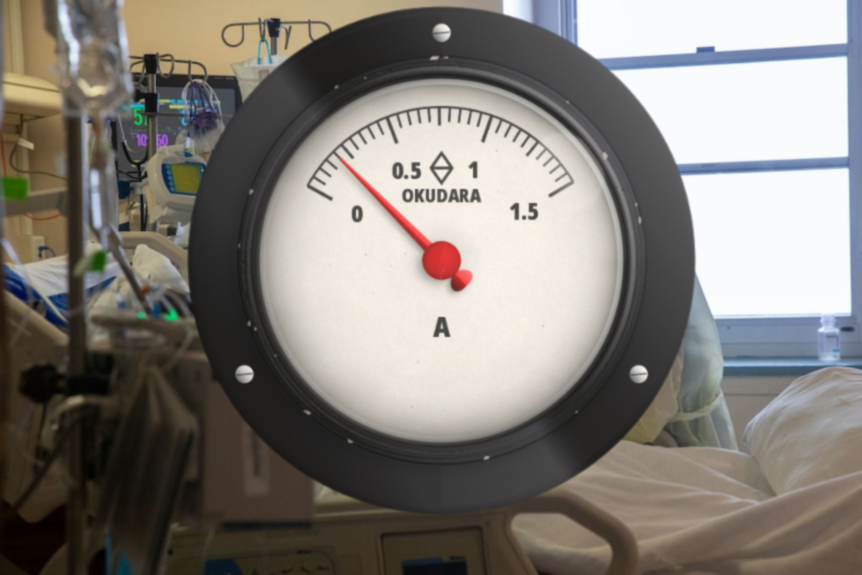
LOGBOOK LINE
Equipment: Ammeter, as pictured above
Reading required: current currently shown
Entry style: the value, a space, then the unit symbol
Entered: 0.2 A
